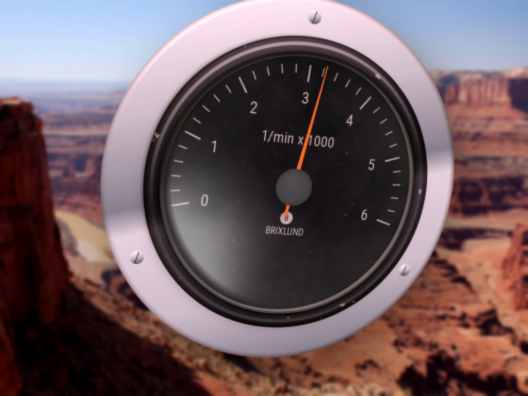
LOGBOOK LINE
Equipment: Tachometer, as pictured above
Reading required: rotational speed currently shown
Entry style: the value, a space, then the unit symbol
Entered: 3200 rpm
